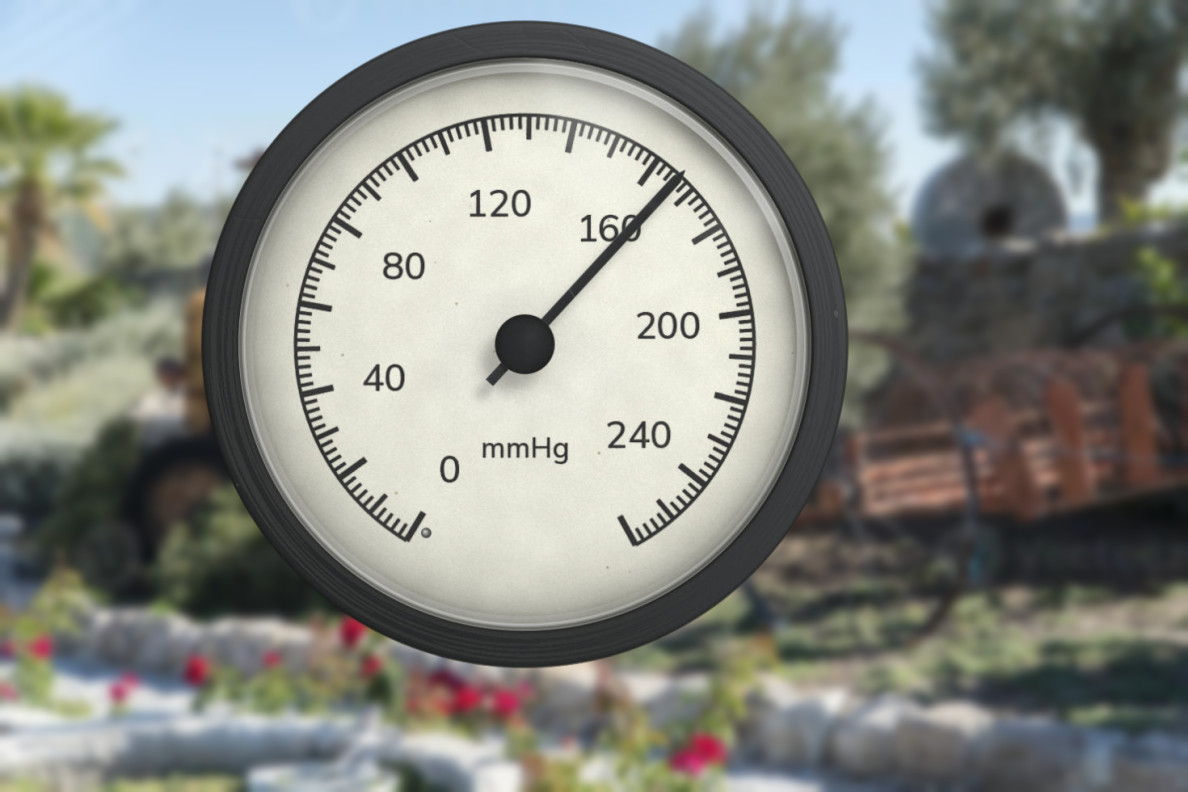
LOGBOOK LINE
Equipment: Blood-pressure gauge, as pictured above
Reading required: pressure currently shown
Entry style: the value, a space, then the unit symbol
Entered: 166 mmHg
